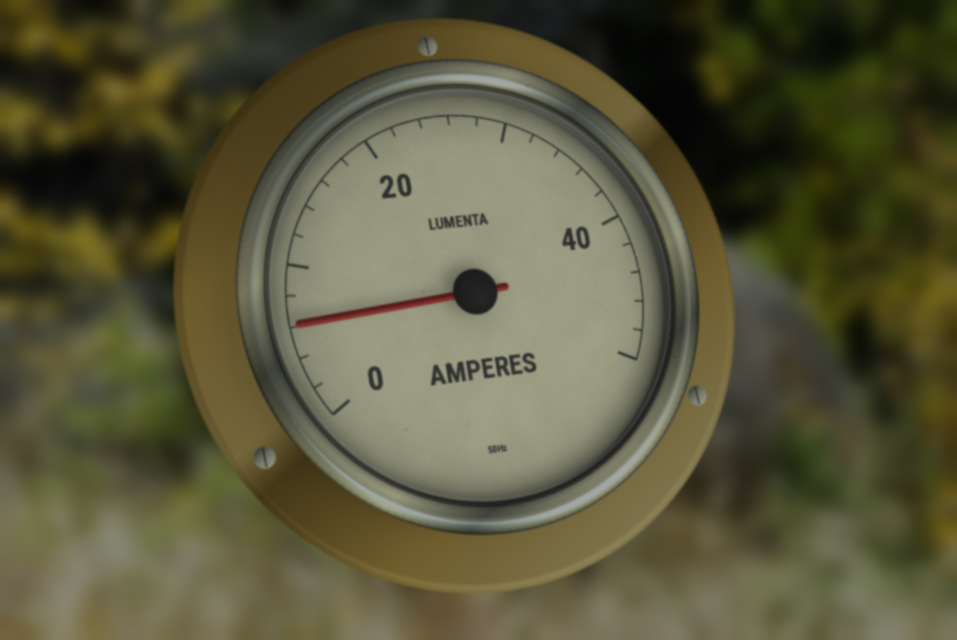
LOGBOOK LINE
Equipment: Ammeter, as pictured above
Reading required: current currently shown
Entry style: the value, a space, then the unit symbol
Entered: 6 A
